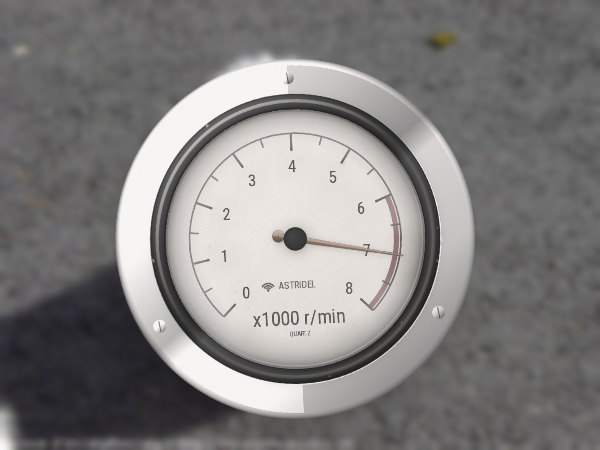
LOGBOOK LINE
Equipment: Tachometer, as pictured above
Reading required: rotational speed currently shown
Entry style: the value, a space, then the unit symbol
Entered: 7000 rpm
